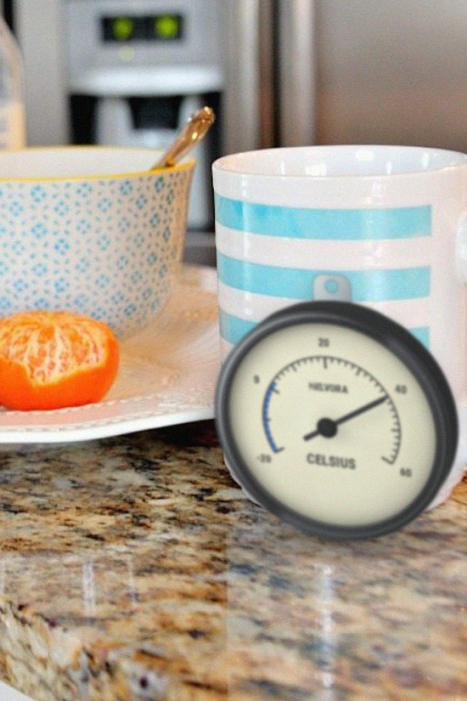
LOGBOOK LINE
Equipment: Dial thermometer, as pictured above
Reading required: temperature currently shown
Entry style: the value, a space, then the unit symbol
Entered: 40 °C
